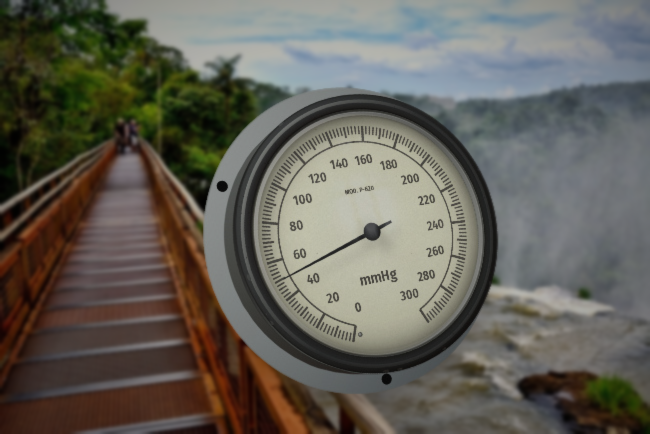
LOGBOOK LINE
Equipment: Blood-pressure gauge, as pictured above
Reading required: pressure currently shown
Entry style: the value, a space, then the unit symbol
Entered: 50 mmHg
